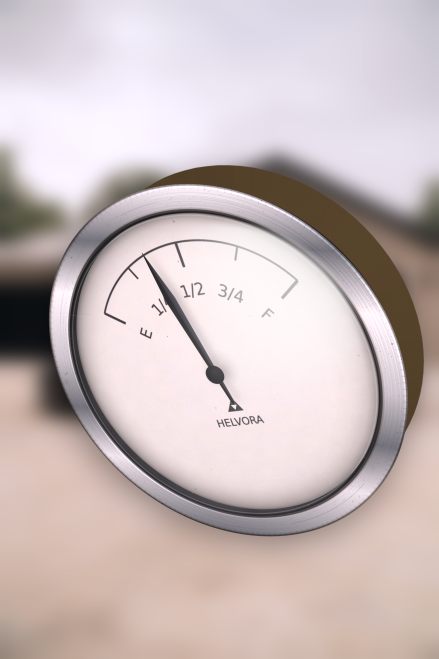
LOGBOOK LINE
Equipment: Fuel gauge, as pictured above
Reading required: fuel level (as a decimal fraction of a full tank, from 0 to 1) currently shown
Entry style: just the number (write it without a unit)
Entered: 0.375
